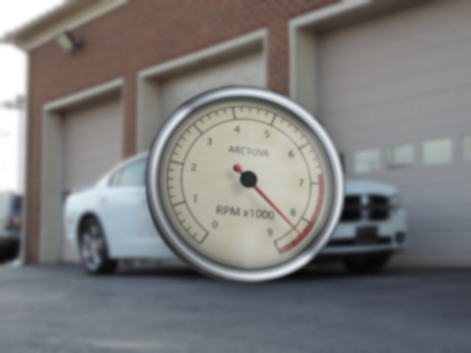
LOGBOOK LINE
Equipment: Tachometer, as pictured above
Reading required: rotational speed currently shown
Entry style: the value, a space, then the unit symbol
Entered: 8400 rpm
